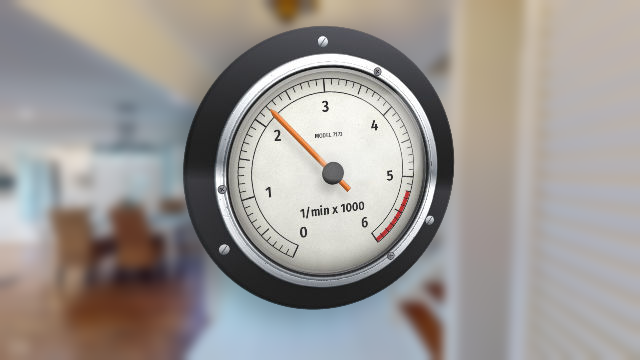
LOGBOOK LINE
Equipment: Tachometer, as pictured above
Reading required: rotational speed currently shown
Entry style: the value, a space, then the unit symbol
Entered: 2200 rpm
